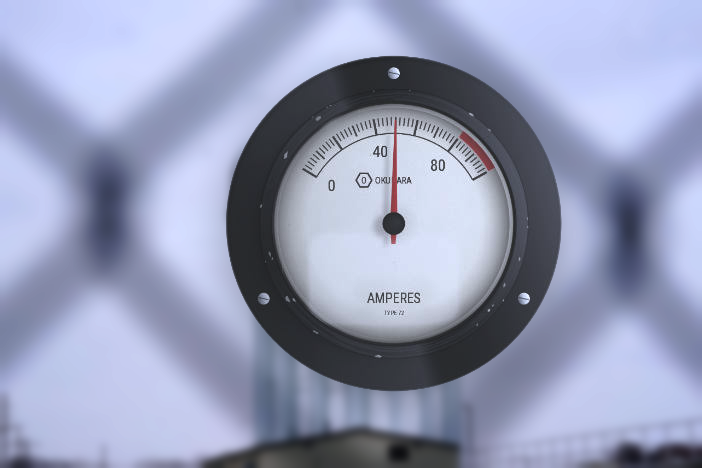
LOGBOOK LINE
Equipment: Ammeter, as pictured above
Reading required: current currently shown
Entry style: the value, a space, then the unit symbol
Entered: 50 A
